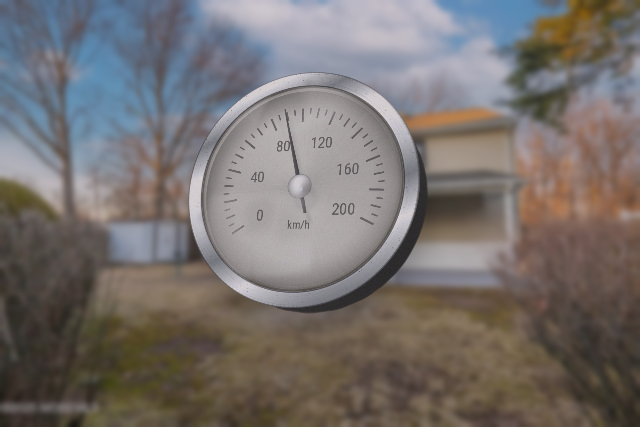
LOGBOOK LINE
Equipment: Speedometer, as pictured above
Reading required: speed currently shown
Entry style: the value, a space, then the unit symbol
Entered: 90 km/h
